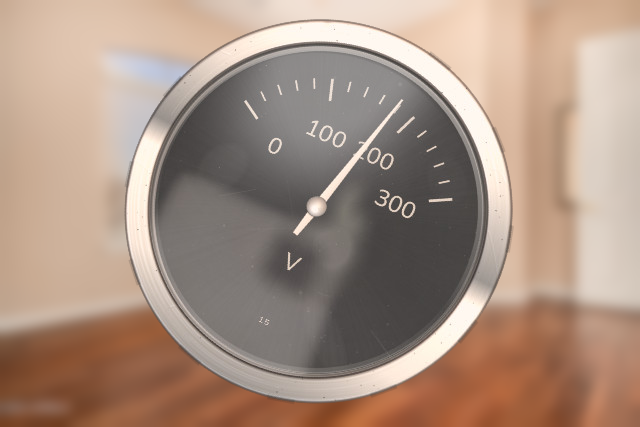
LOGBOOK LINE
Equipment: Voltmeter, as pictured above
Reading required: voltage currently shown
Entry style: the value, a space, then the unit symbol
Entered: 180 V
